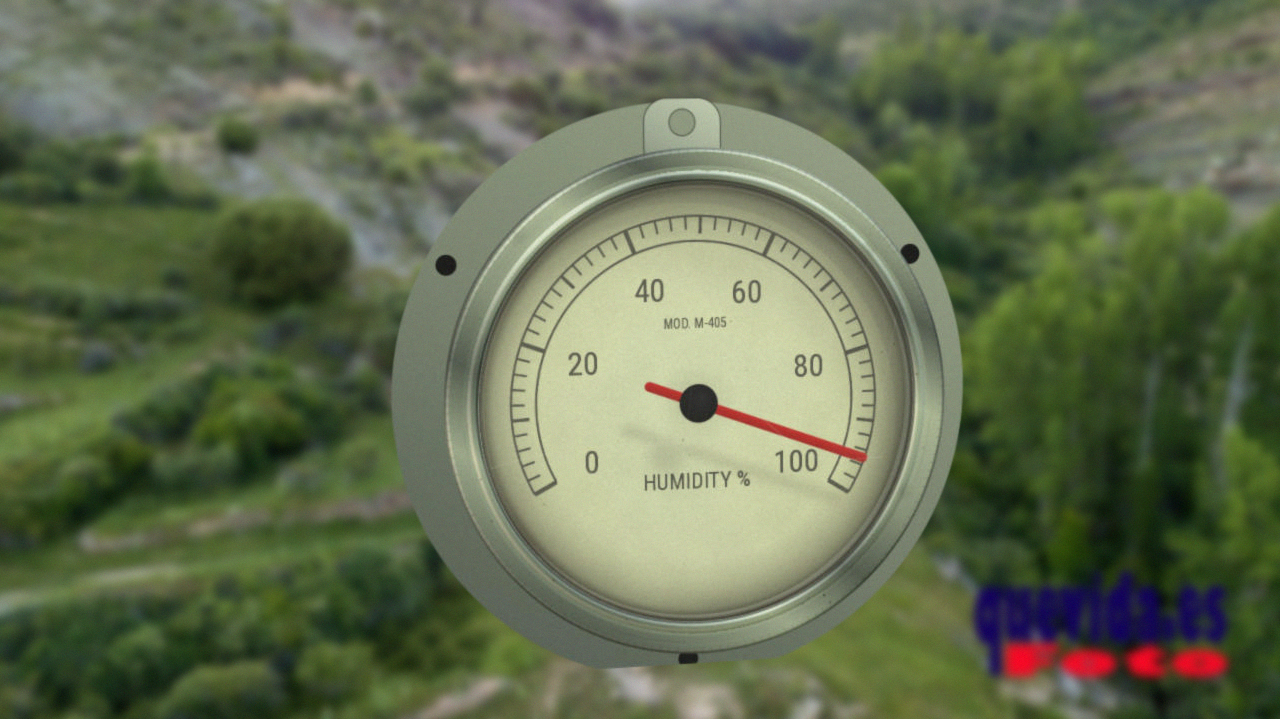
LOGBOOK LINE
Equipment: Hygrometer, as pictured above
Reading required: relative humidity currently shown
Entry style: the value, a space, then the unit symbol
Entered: 95 %
